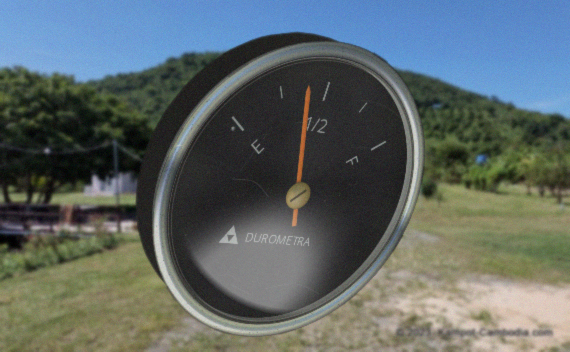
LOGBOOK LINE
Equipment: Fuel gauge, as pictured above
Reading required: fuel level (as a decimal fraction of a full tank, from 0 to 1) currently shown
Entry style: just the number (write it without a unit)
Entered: 0.375
